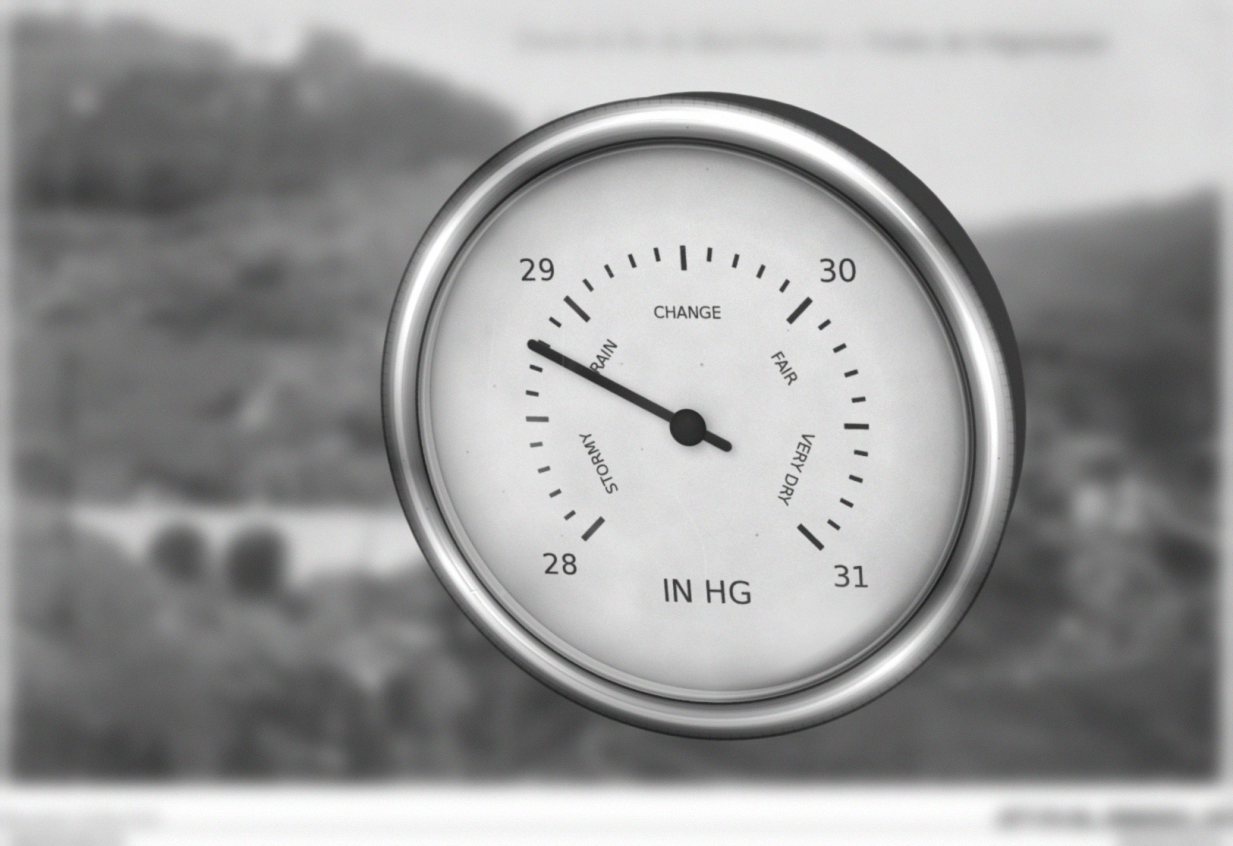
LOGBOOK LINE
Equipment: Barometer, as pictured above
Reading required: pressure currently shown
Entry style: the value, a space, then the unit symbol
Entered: 28.8 inHg
